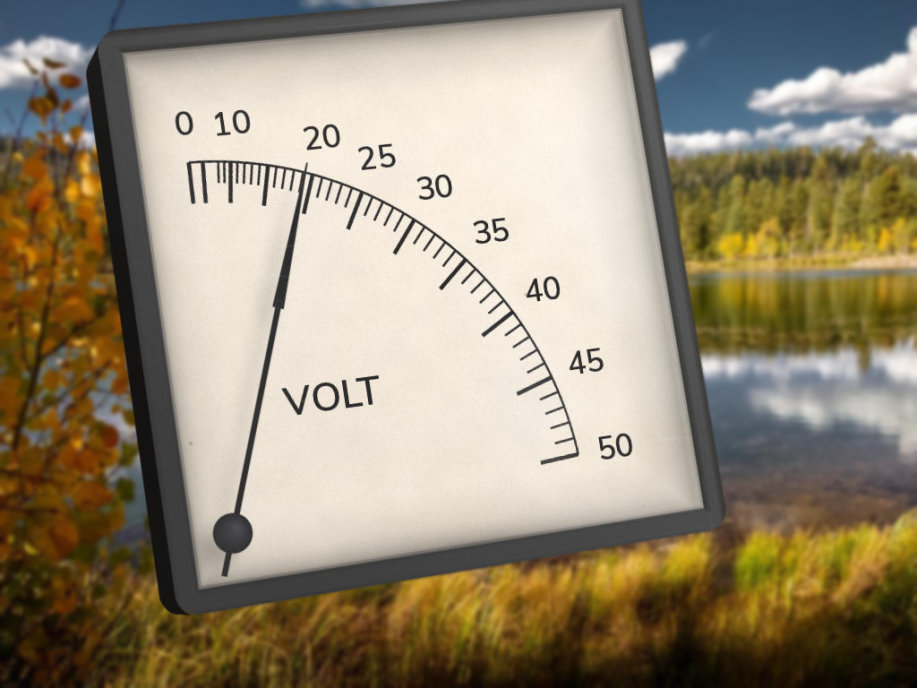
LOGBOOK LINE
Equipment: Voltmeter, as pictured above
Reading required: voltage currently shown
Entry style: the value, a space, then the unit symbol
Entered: 19 V
